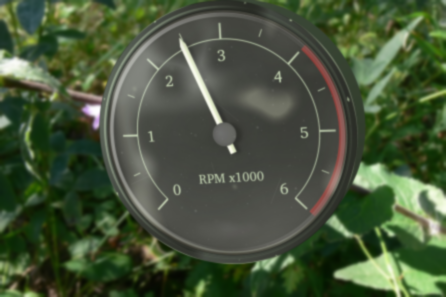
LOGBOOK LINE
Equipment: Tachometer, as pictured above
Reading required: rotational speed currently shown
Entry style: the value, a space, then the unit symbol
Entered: 2500 rpm
